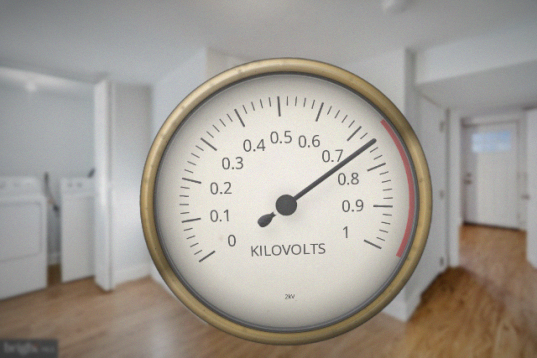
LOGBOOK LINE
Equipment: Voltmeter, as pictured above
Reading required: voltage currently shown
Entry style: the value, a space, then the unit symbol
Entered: 0.74 kV
